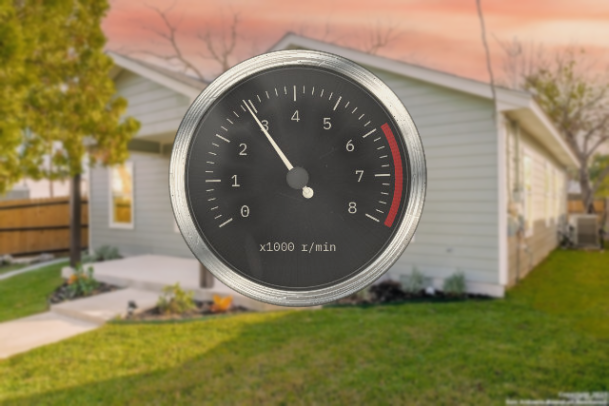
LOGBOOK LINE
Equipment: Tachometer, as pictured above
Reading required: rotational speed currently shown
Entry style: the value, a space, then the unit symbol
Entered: 2900 rpm
